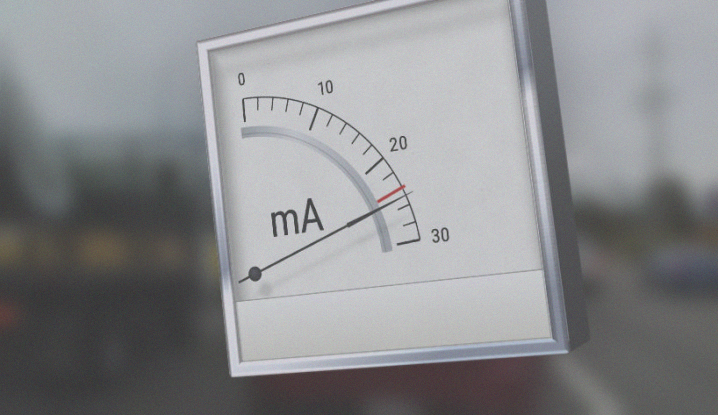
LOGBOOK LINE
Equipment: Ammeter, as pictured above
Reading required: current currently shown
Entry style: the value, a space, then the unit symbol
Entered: 25 mA
